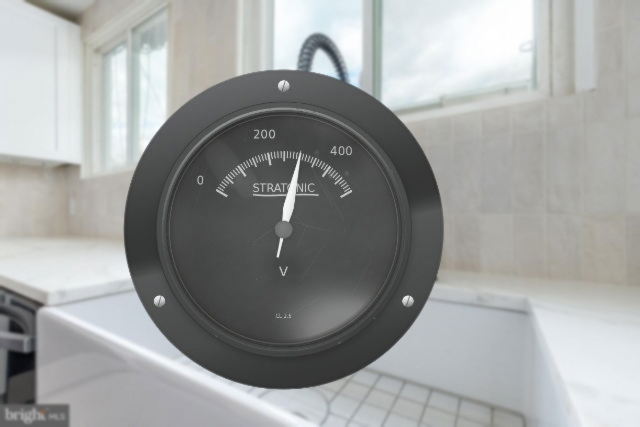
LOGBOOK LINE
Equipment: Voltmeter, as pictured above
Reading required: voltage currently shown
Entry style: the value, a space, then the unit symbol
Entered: 300 V
